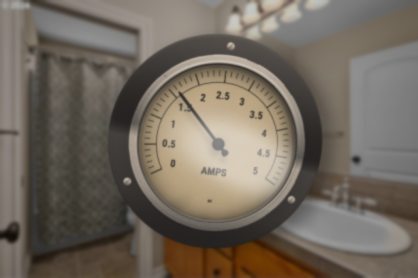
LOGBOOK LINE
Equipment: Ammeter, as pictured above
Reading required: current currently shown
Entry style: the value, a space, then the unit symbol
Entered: 1.6 A
